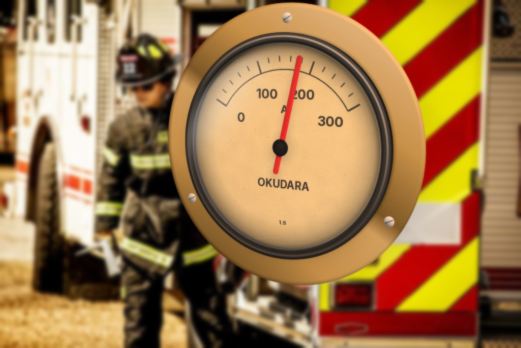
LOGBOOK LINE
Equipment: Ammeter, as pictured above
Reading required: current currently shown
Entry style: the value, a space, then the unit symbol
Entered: 180 A
